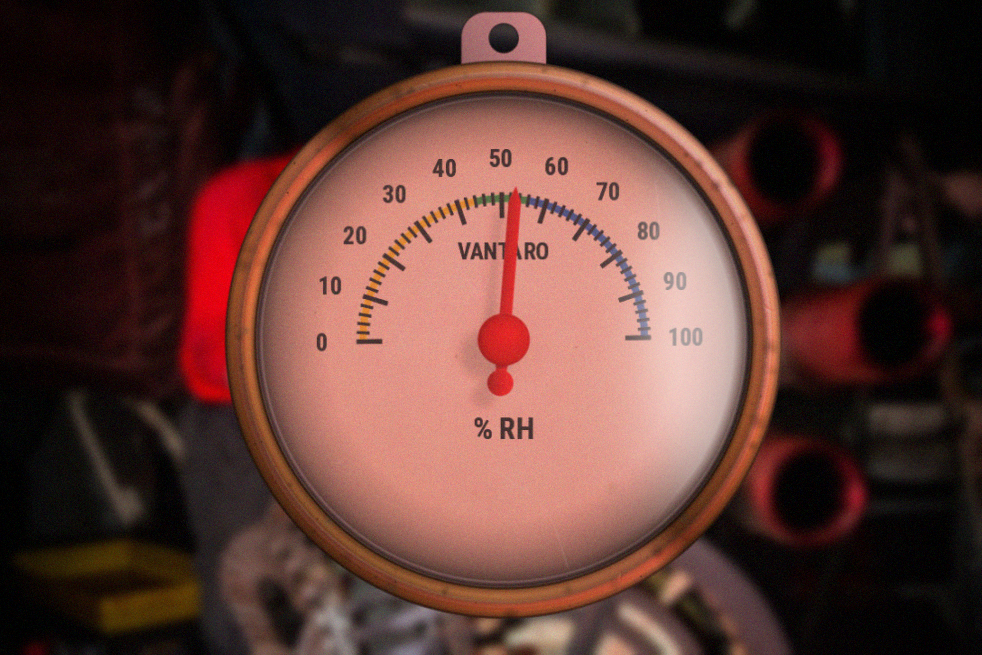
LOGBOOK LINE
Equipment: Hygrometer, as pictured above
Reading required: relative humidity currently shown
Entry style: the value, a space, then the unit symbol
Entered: 53 %
